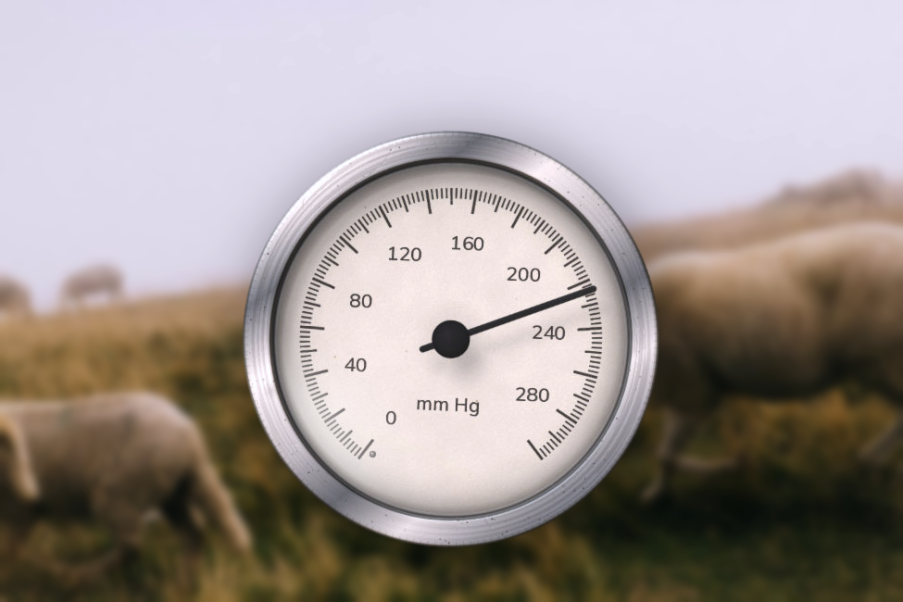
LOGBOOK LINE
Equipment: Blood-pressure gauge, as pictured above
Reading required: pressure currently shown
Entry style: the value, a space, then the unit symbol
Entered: 224 mmHg
